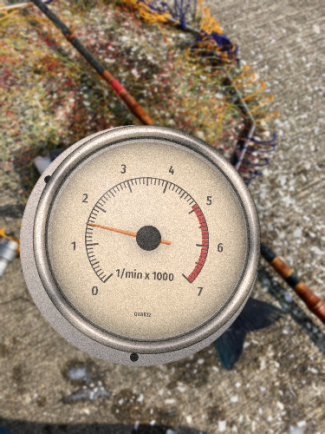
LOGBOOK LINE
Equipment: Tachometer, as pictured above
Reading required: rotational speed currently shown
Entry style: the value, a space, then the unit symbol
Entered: 1500 rpm
